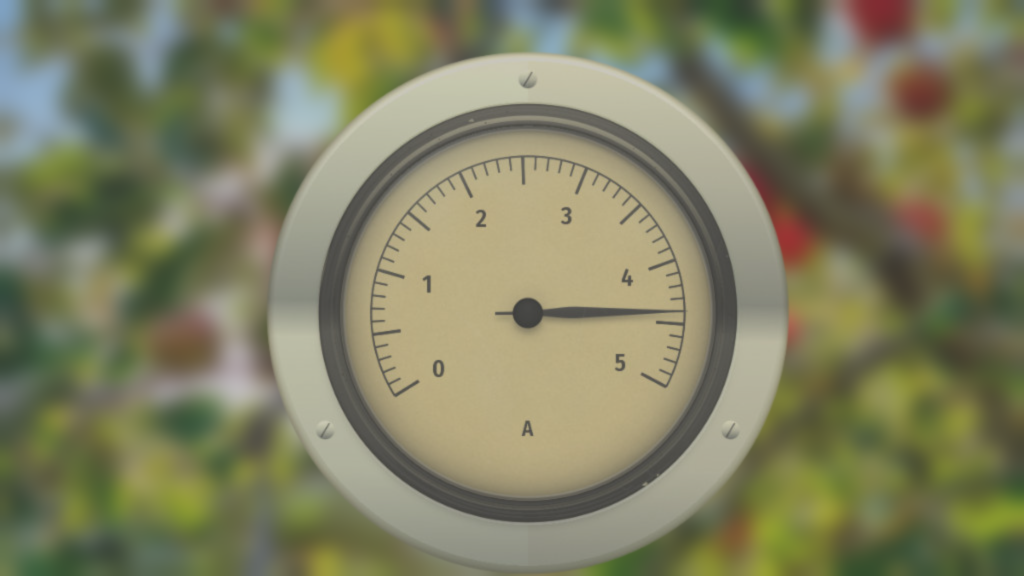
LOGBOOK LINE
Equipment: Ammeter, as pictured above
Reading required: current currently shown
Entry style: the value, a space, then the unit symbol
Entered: 4.4 A
